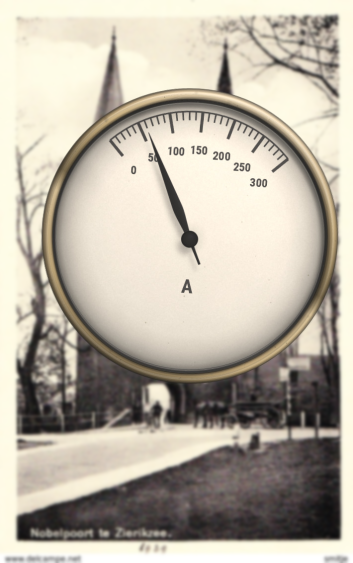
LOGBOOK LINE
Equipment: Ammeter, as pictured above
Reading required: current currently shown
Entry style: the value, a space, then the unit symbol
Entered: 60 A
